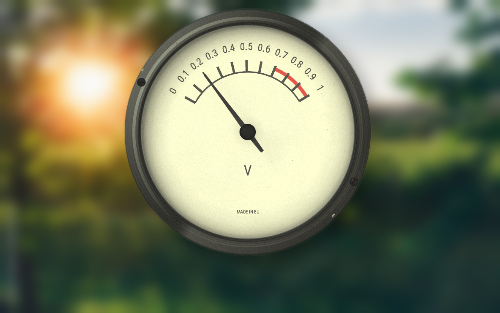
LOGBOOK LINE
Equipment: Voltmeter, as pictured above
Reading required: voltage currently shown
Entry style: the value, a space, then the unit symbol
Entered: 0.2 V
